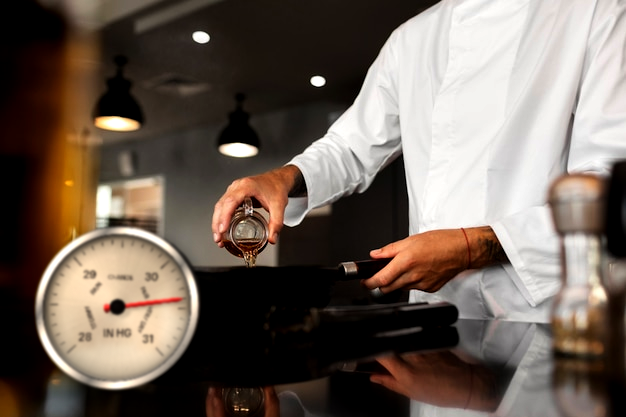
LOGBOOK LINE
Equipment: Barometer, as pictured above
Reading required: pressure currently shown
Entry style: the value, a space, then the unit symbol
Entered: 30.4 inHg
